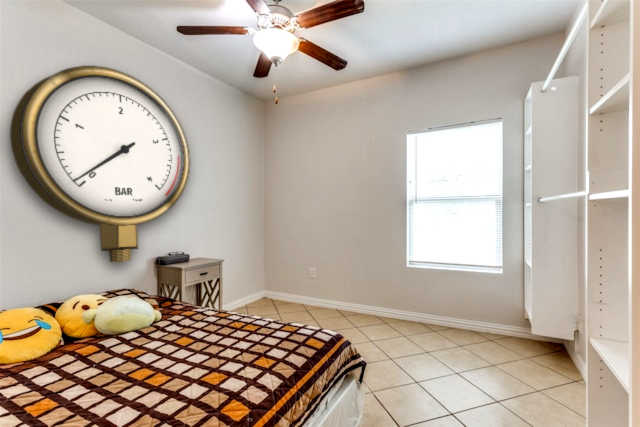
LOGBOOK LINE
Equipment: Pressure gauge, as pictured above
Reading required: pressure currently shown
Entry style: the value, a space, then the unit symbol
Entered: 0.1 bar
